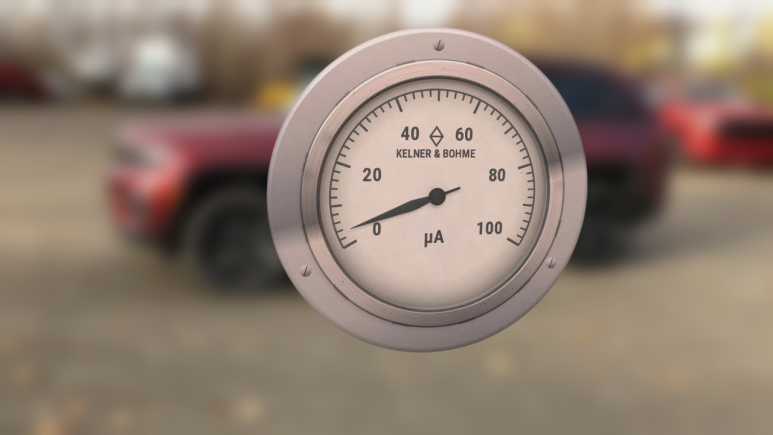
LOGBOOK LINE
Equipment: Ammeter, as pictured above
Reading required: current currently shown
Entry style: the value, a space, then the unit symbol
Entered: 4 µA
